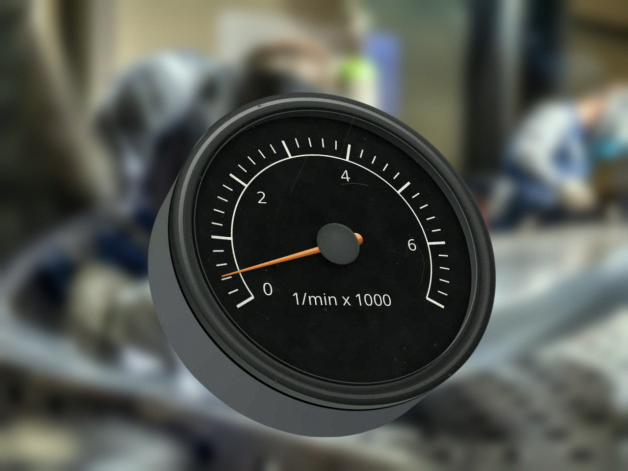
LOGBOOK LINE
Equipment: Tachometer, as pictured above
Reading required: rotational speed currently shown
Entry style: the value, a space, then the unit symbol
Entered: 400 rpm
